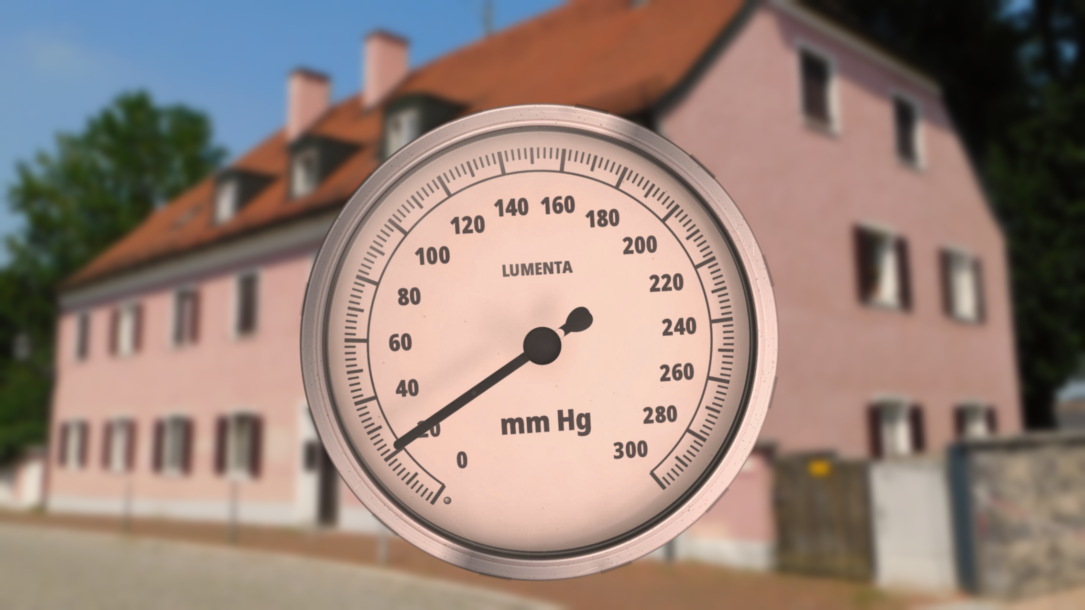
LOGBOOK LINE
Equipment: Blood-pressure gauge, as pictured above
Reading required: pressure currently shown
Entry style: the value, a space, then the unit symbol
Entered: 22 mmHg
